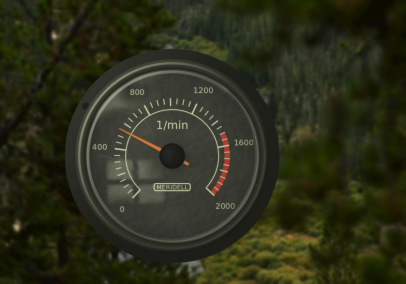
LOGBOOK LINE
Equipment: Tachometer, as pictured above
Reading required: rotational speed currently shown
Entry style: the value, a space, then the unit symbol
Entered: 550 rpm
